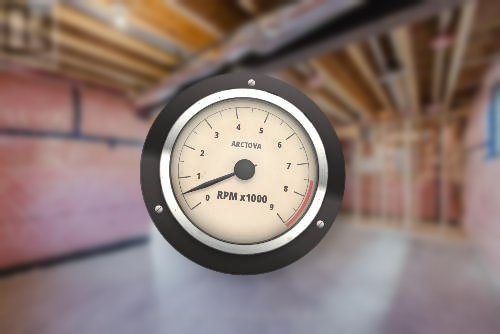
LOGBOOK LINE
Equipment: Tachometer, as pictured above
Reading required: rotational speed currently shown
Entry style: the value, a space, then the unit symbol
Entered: 500 rpm
